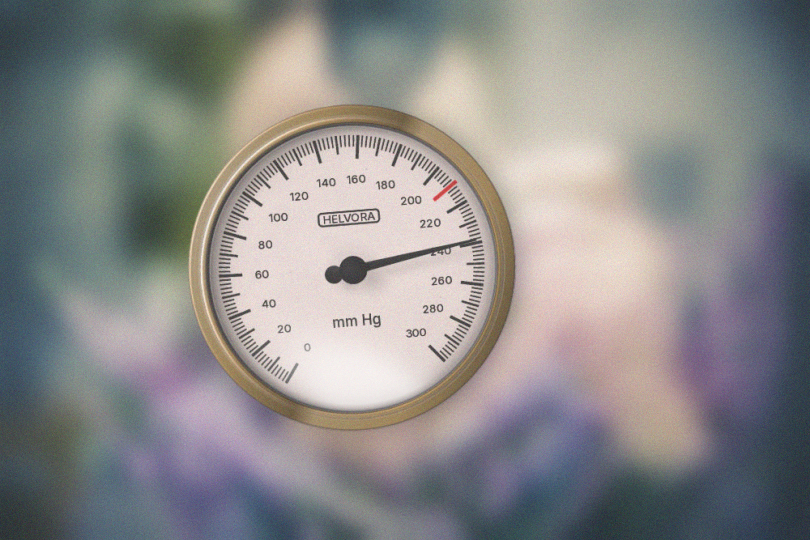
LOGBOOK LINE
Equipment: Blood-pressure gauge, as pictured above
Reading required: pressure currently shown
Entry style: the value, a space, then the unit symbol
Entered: 238 mmHg
